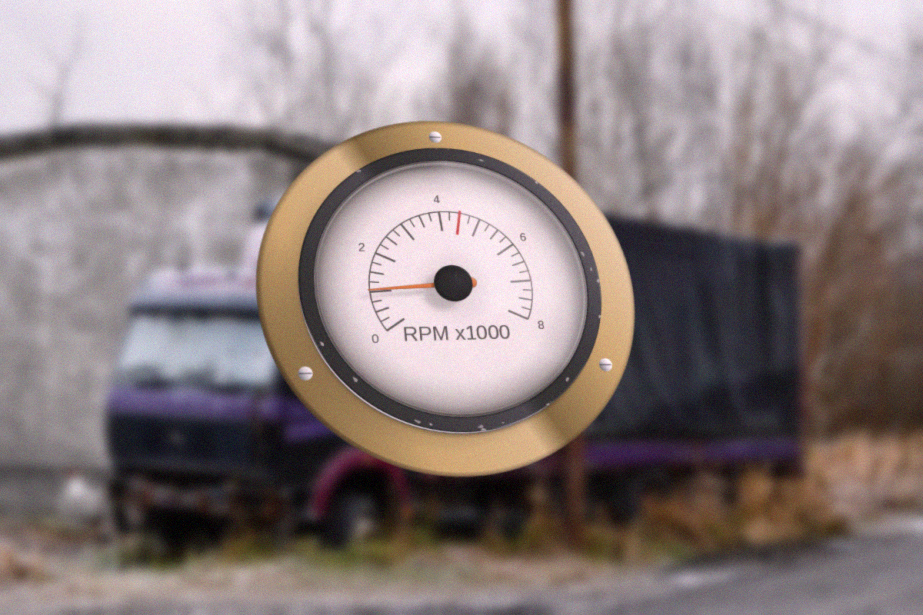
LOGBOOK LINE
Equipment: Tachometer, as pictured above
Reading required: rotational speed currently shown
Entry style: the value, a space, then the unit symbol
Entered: 1000 rpm
